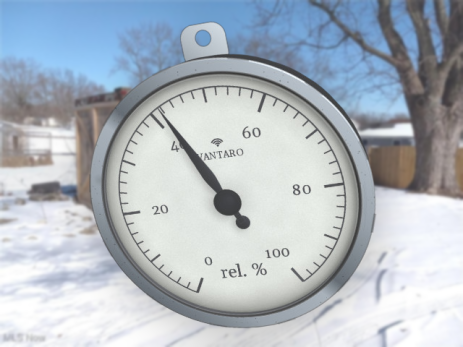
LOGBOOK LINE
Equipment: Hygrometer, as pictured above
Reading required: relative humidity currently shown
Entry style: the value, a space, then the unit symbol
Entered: 42 %
